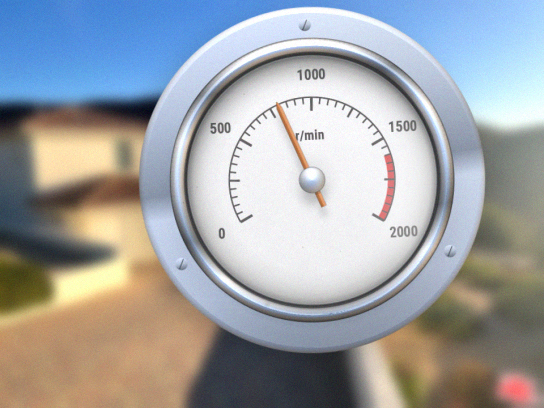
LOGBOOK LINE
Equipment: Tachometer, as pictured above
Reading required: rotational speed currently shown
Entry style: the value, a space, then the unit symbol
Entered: 800 rpm
